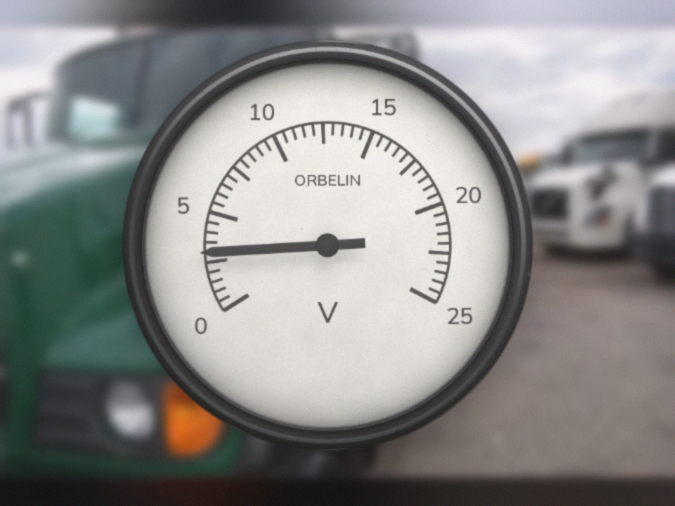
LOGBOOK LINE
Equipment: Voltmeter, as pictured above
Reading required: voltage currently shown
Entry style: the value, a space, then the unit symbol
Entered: 3 V
